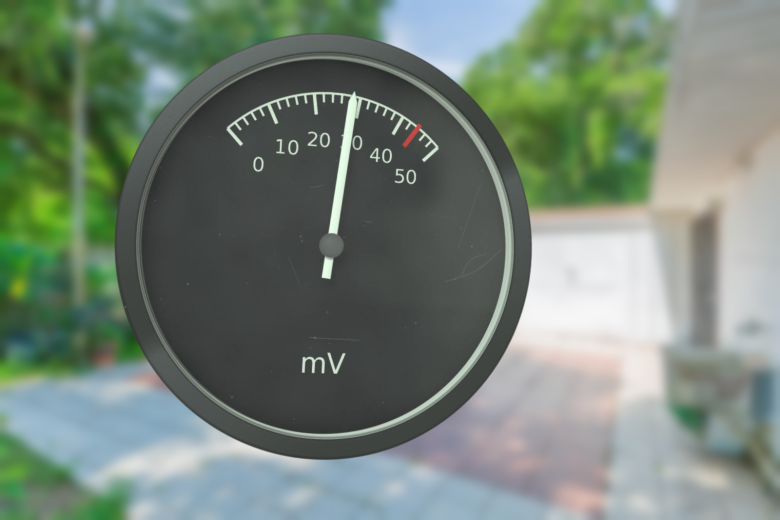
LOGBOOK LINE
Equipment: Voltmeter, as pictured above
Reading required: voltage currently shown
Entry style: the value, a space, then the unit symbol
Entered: 28 mV
